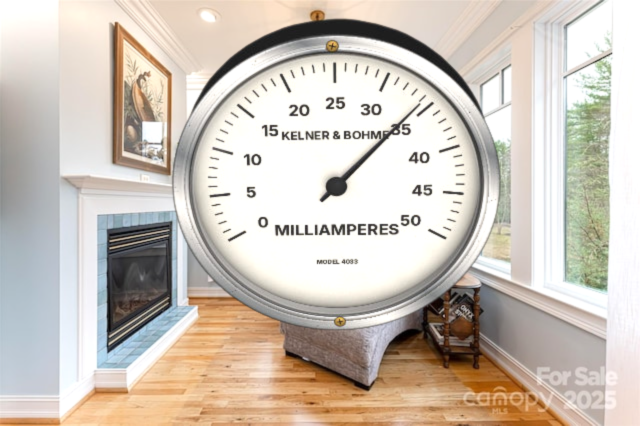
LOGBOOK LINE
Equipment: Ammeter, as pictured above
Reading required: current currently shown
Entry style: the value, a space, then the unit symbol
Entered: 34 mA
